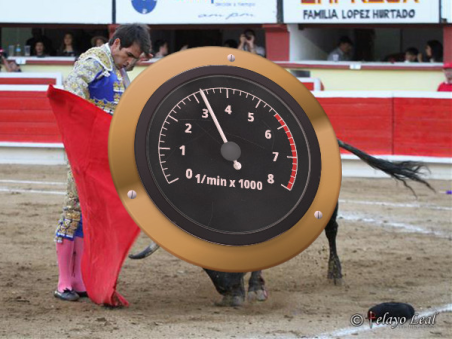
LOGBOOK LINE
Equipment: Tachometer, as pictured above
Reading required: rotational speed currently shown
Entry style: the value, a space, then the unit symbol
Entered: 3200 rpm
